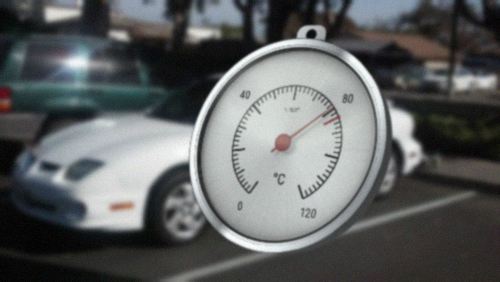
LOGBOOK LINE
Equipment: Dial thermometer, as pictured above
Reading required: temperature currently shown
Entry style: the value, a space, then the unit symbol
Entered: 80 °C
